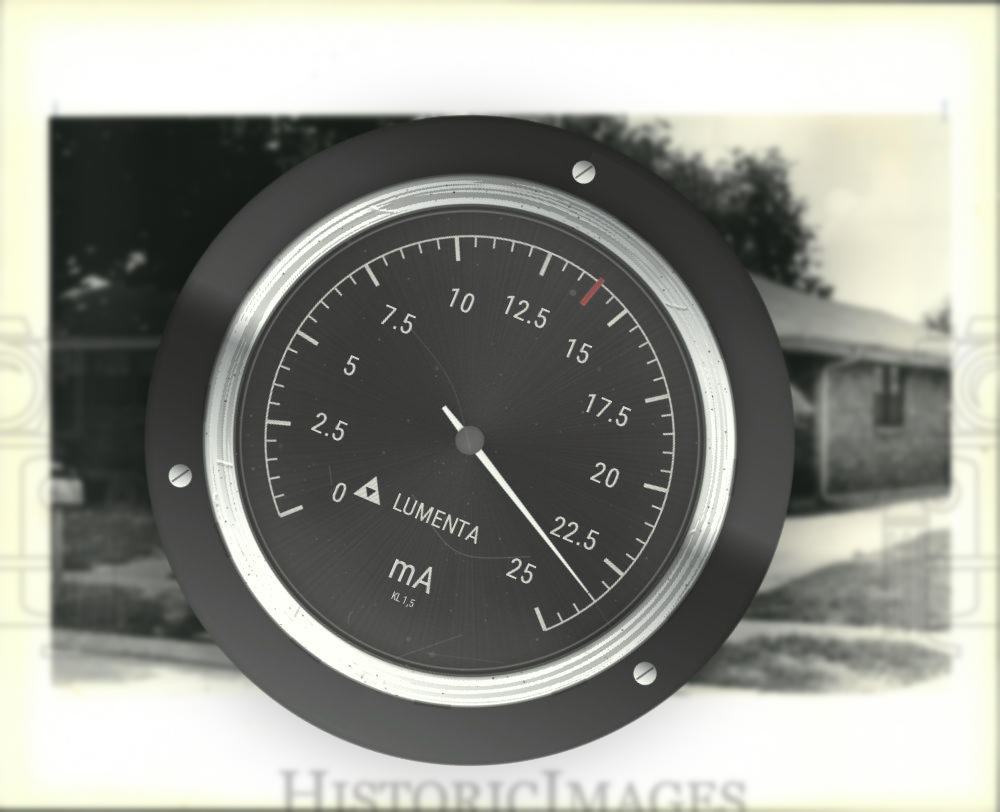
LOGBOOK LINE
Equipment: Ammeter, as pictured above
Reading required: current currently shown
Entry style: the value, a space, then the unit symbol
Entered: 23.5 mA
